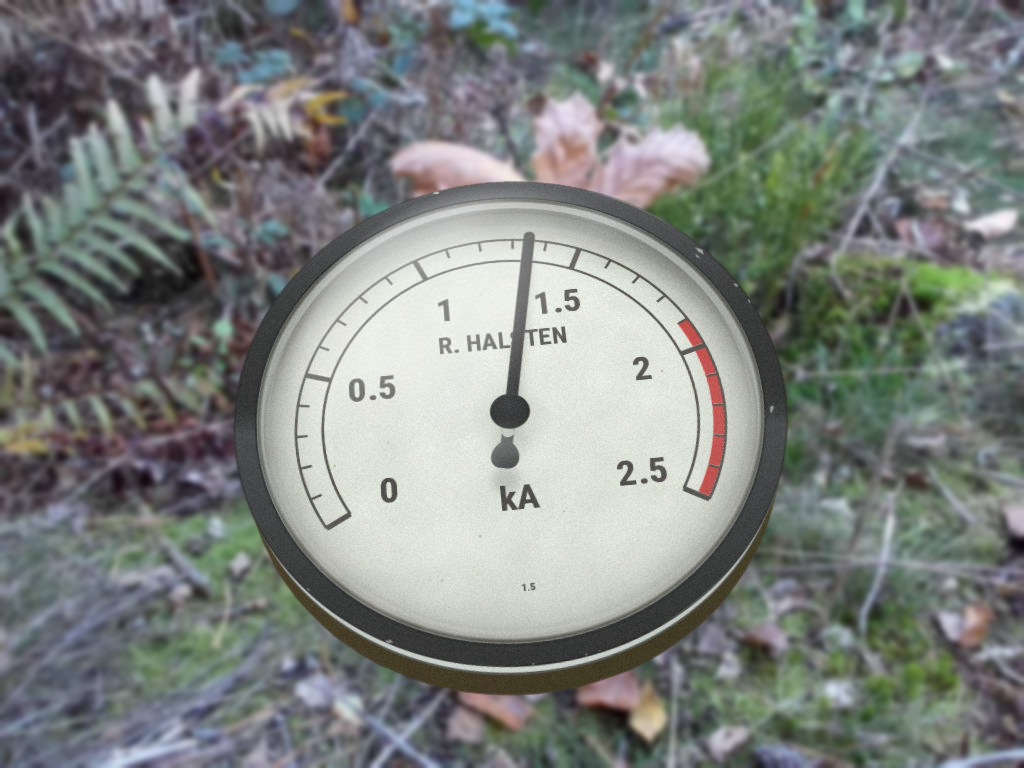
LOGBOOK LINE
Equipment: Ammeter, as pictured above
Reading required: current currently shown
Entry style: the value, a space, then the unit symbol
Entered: 1.35 kA
